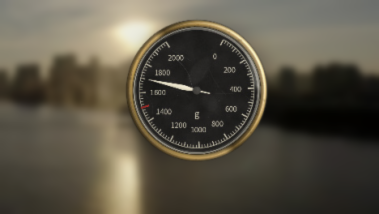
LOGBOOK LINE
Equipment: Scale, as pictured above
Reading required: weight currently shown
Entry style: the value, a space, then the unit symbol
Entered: 1700 g
